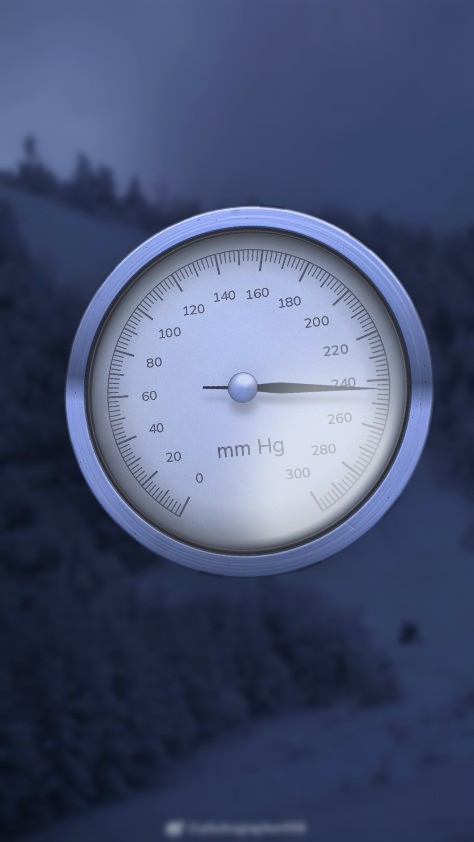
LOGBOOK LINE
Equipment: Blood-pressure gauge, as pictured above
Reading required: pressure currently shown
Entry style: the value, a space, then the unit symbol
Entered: 244 mmHg
